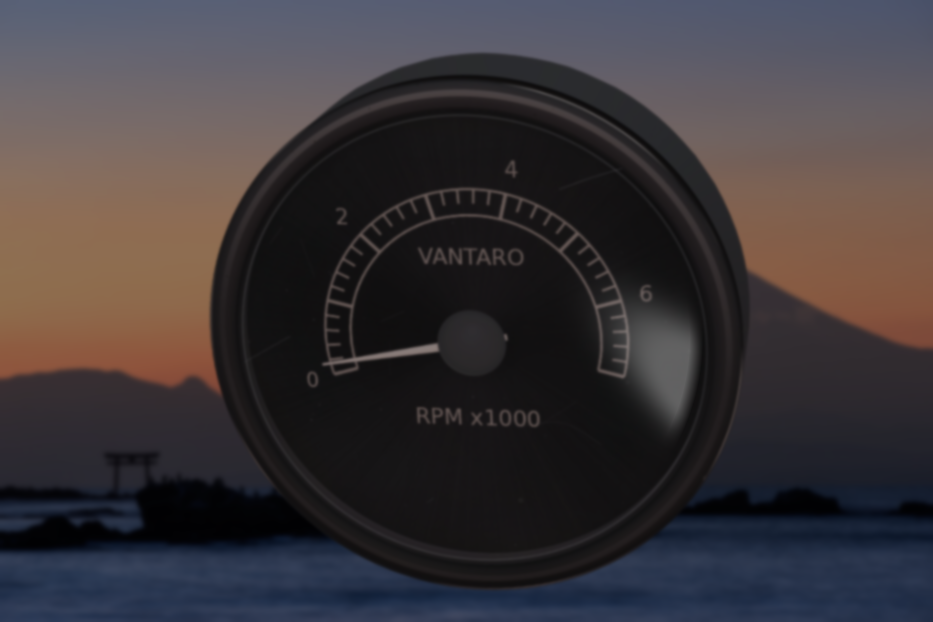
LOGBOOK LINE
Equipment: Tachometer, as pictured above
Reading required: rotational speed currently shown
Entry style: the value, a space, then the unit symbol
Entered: 200 rpm
